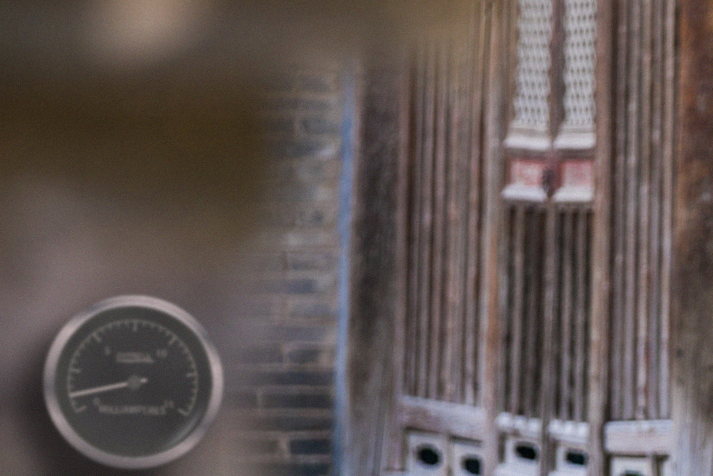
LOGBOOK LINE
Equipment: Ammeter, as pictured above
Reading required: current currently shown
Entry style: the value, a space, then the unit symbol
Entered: 1 mA
